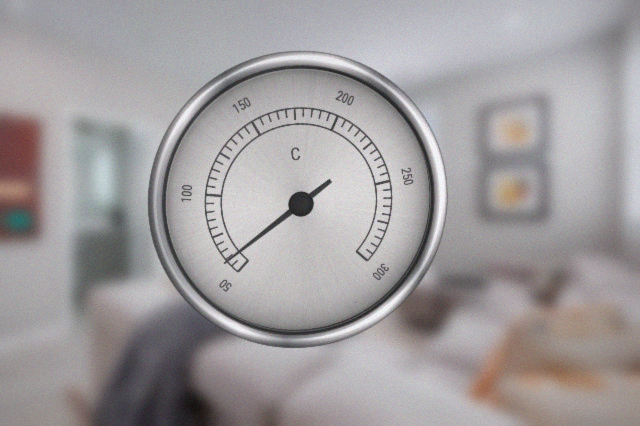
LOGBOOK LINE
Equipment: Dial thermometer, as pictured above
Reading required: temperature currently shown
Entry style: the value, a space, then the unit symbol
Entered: 60 °C
